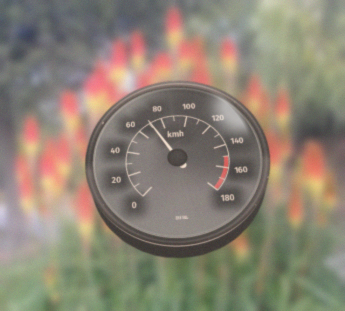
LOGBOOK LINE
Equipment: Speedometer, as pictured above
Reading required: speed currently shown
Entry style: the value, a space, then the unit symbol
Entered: 70 km/h
